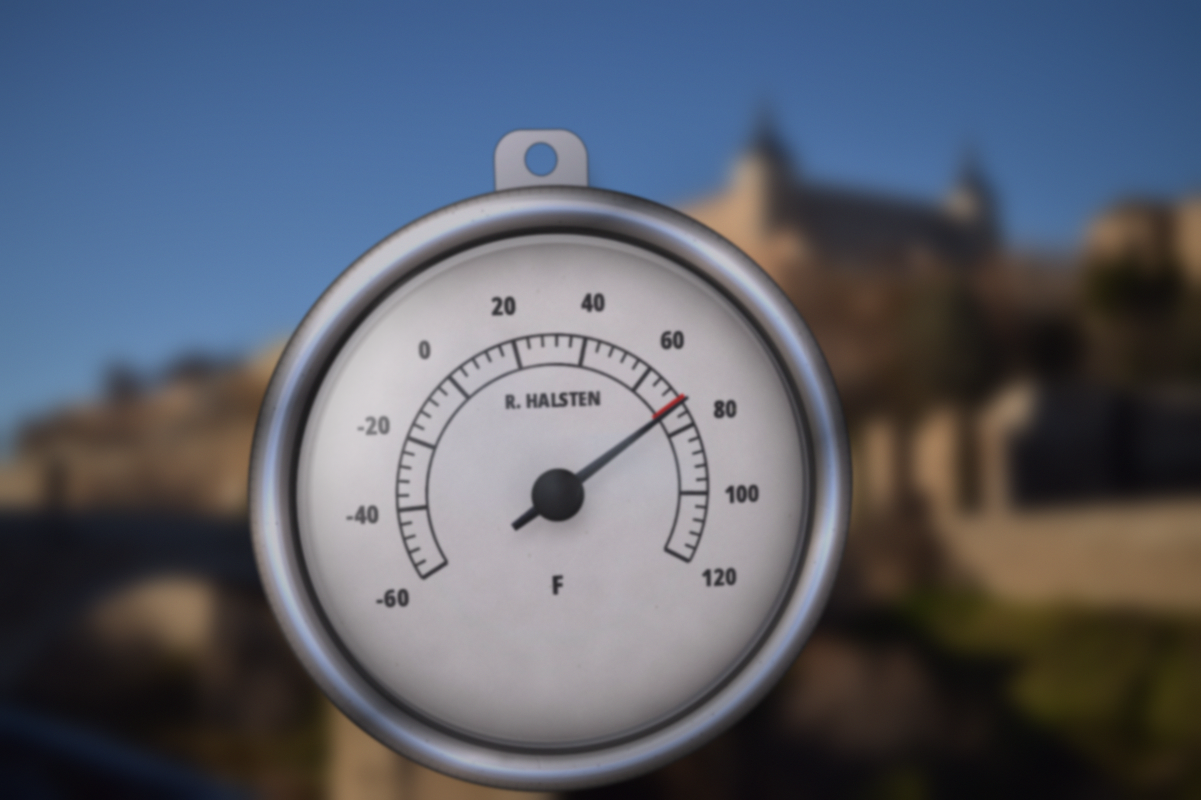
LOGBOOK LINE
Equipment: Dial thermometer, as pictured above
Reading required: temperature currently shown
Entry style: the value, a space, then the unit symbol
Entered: 72 °F
